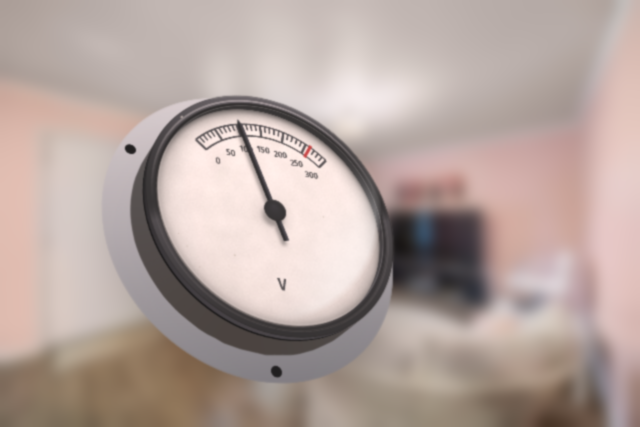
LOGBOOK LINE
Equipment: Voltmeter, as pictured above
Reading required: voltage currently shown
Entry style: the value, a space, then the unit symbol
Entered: 100 V
